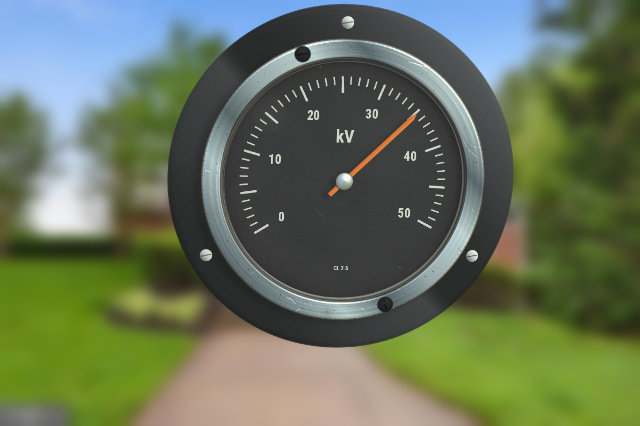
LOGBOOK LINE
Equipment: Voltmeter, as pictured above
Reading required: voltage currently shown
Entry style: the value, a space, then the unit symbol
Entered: 35 kV
